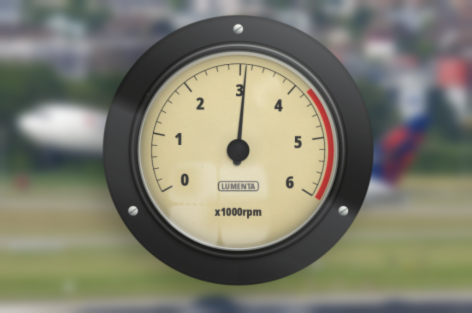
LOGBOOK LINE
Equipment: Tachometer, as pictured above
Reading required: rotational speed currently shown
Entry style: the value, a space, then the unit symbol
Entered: 3100 rpm
